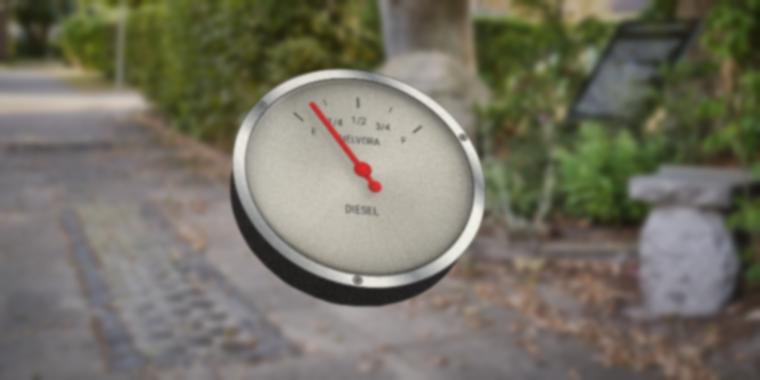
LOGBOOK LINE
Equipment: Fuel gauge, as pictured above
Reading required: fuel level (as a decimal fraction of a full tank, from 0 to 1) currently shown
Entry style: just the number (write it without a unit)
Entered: 0.125
